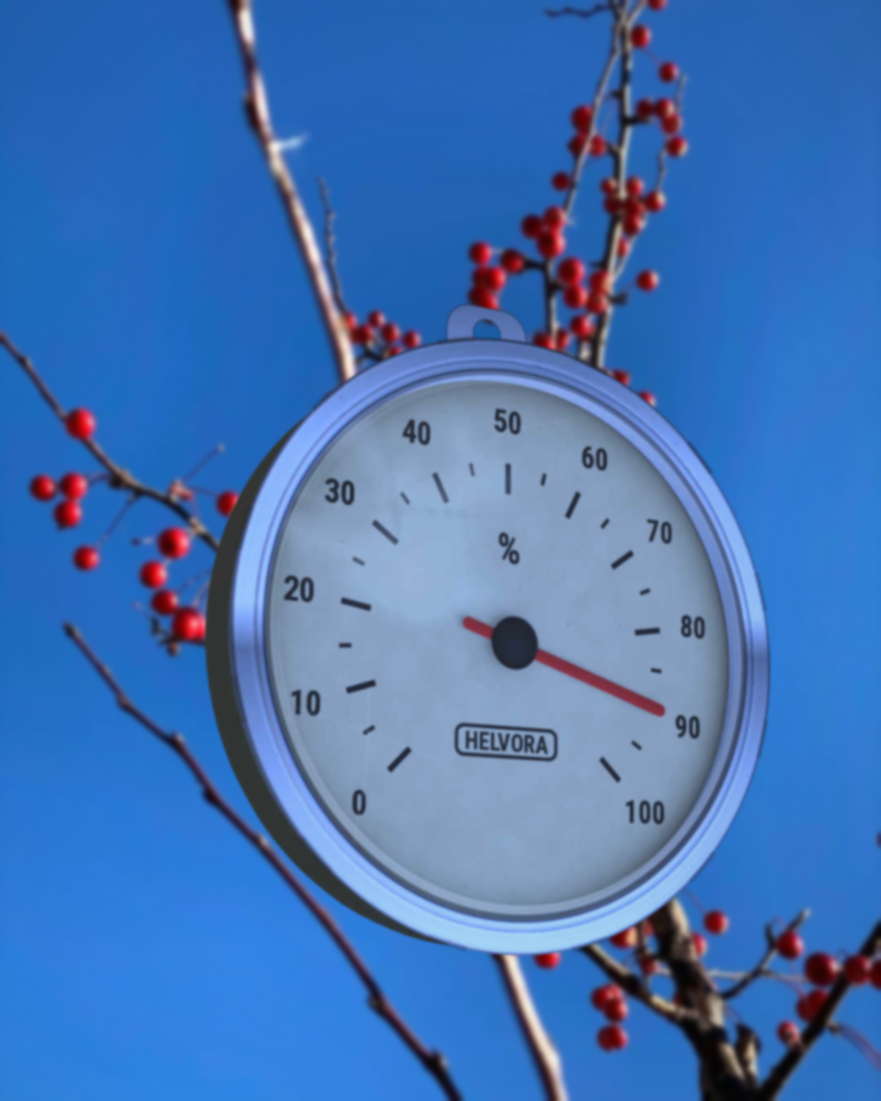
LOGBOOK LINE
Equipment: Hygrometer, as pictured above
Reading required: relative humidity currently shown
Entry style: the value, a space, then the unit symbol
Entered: 90 %
